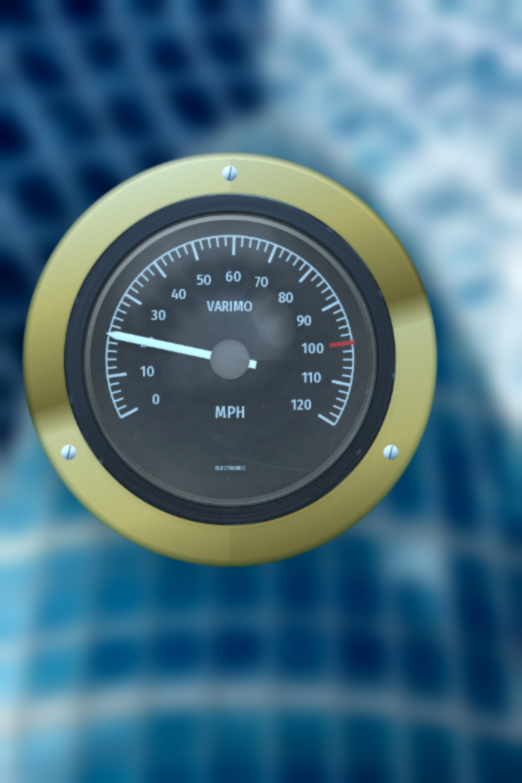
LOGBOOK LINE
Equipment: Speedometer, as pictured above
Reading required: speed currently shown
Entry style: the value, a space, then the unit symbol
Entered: 20 mph
